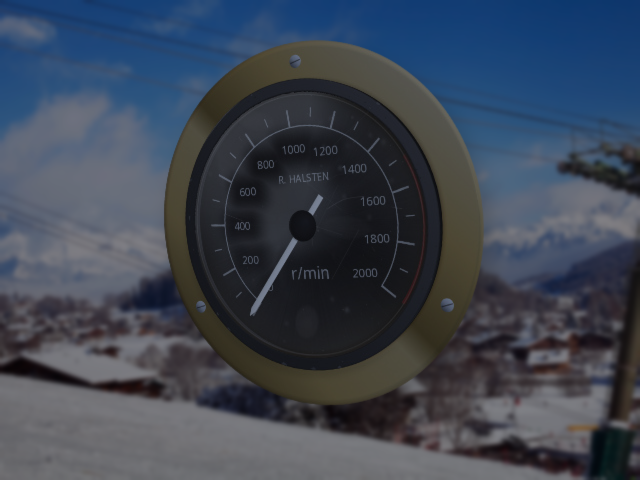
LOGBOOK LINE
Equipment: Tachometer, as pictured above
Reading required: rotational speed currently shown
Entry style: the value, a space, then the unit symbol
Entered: 0 rpm
